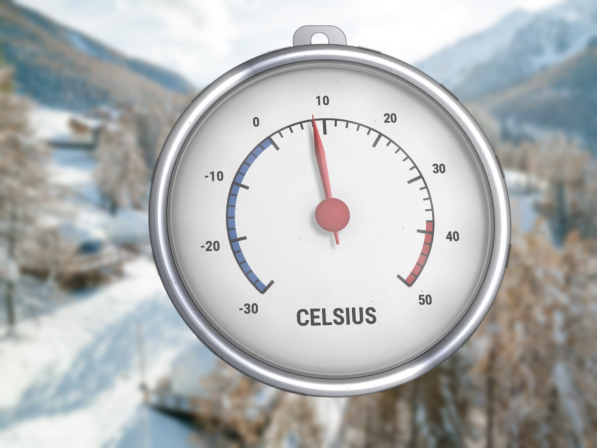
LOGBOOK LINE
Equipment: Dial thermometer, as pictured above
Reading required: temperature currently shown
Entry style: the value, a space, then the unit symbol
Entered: 8 °C
